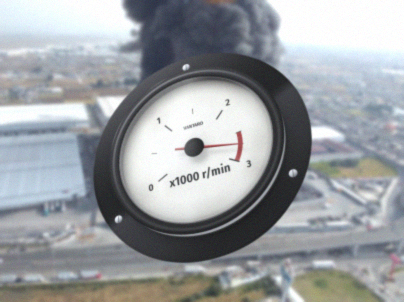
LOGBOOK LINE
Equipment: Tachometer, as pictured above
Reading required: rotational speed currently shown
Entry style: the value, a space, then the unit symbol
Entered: 2750 rpm
